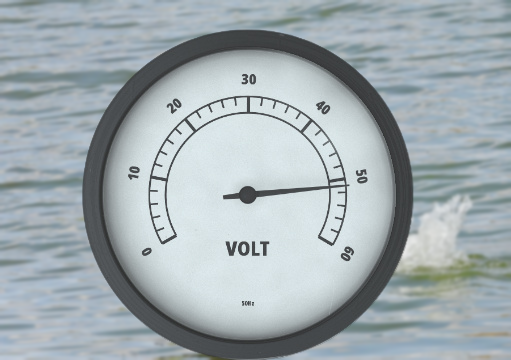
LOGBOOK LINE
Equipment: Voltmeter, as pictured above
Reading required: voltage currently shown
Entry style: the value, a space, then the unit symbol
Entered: 51 V
